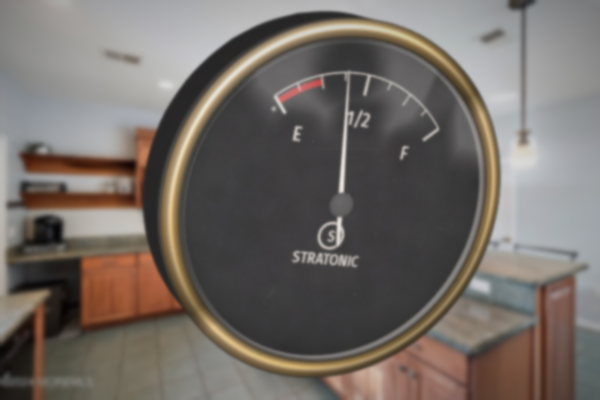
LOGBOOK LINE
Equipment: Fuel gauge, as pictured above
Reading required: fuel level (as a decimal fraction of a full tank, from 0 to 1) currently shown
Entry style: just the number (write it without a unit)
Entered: 0.375
